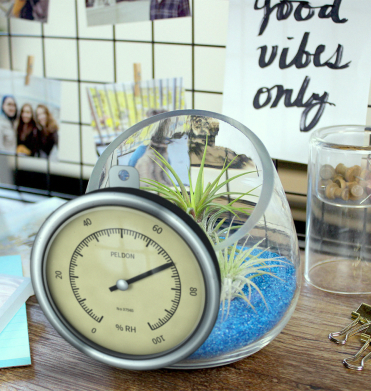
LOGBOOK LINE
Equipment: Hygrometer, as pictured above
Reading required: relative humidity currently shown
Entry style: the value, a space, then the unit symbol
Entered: 70 %
